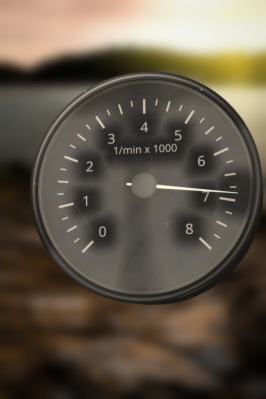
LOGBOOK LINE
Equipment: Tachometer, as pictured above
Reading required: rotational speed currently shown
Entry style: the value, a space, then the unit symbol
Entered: 6875 rpm
